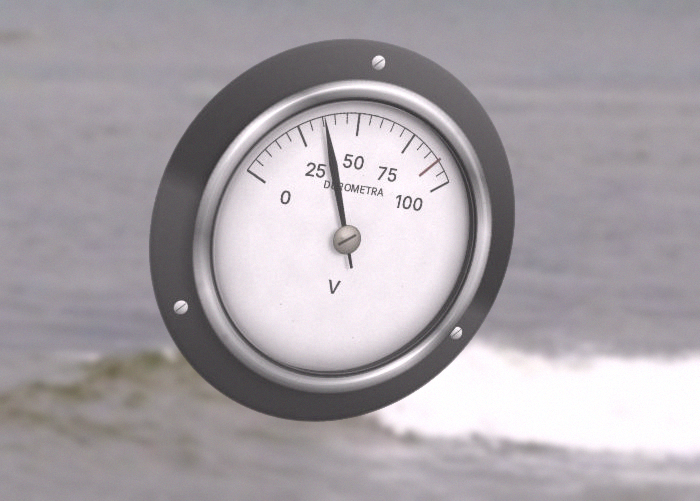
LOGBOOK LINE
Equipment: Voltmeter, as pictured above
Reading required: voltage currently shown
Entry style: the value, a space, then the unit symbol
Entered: 35 V
